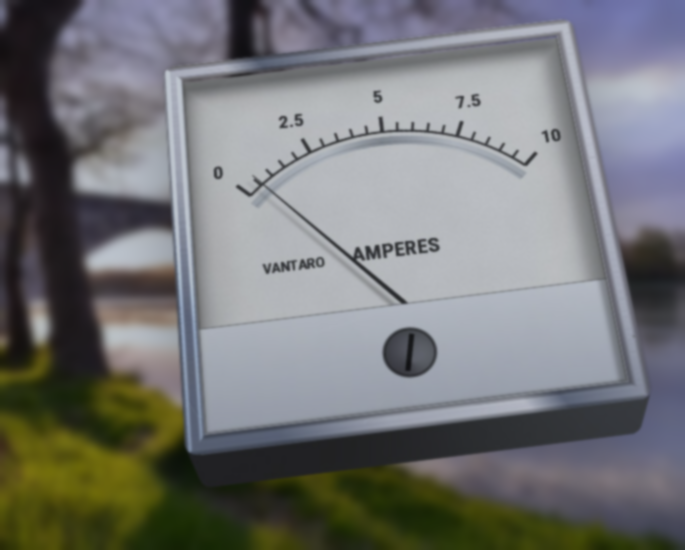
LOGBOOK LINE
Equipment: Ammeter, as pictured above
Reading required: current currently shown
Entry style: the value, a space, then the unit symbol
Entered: 0.5 A
